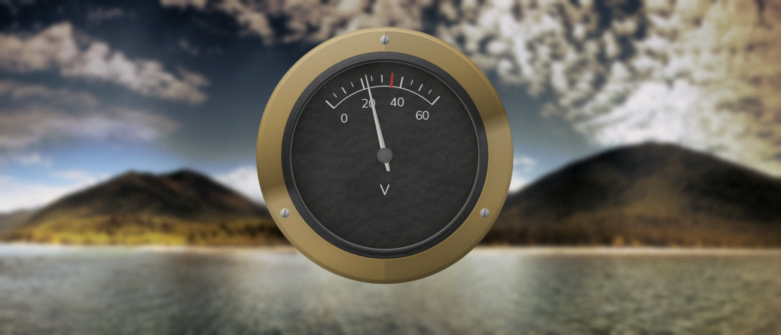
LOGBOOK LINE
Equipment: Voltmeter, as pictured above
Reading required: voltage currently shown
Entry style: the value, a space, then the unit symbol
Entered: 22.5 V
